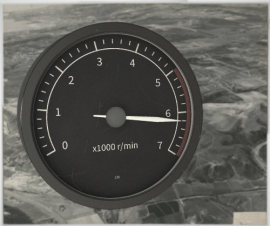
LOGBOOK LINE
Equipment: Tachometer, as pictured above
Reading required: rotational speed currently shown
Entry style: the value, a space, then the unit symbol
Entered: 6200 rpm
